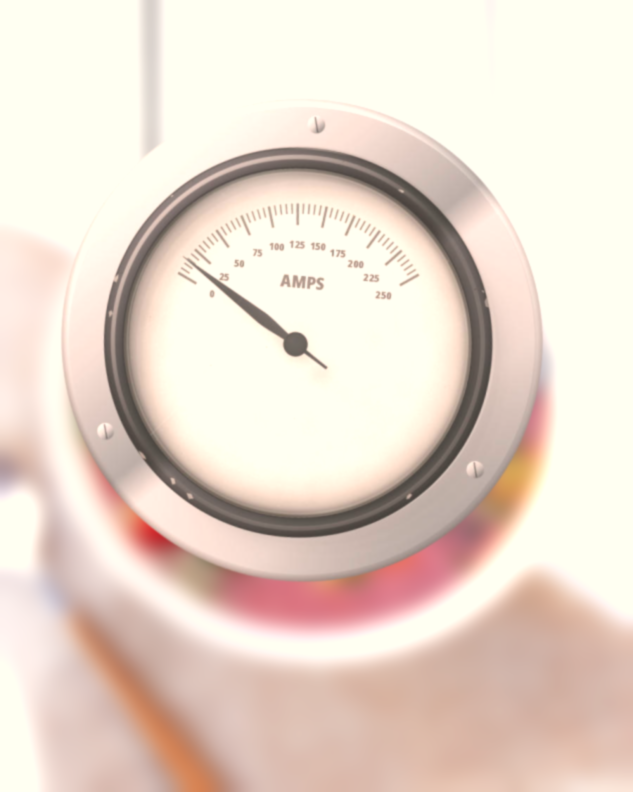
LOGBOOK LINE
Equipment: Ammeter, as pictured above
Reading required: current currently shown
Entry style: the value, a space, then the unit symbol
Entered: 15 A
